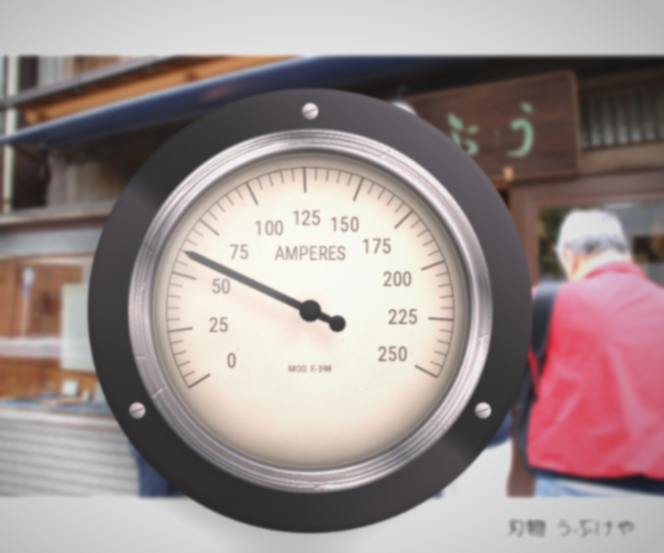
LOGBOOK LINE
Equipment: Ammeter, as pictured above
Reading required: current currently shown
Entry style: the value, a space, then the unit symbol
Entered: 60 A
